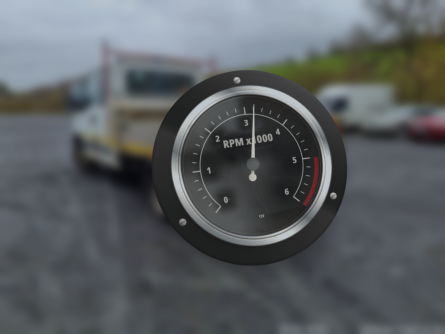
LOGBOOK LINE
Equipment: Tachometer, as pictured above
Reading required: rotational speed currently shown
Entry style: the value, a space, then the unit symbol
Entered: 3200 rpm
